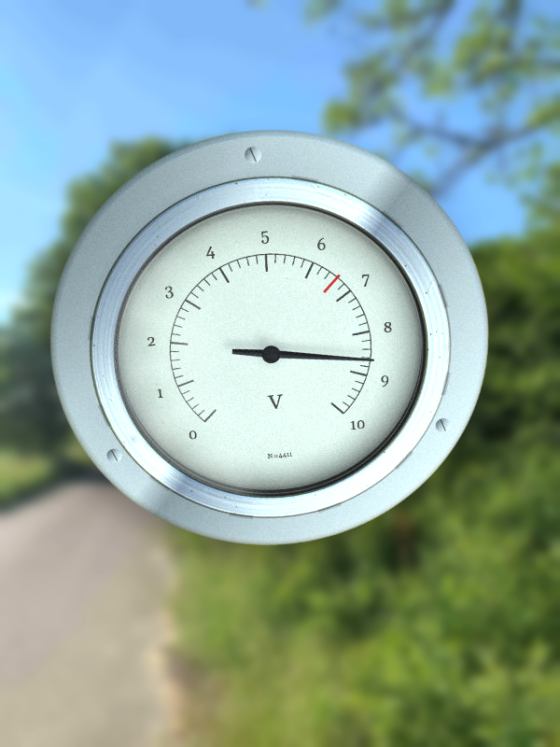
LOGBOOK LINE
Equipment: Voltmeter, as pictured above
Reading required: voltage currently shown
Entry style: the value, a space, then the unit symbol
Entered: 8.6 V
